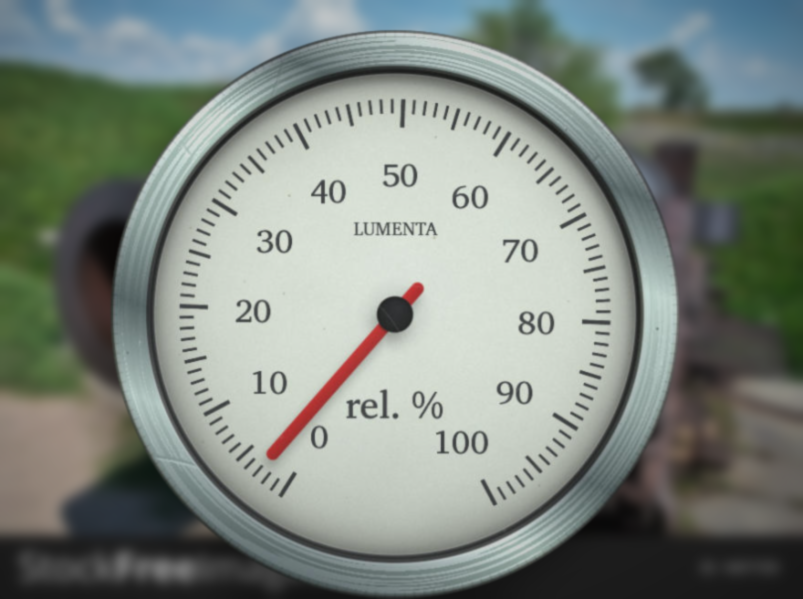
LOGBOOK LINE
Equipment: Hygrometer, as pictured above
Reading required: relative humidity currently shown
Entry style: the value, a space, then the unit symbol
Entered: 3 %
